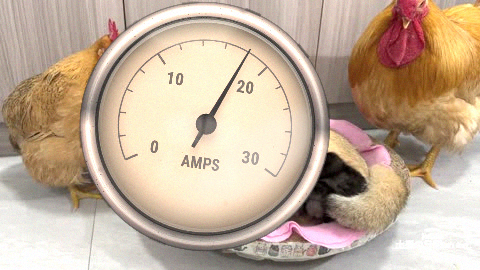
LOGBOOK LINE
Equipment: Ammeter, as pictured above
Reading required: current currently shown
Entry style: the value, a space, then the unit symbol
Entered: 18 A
